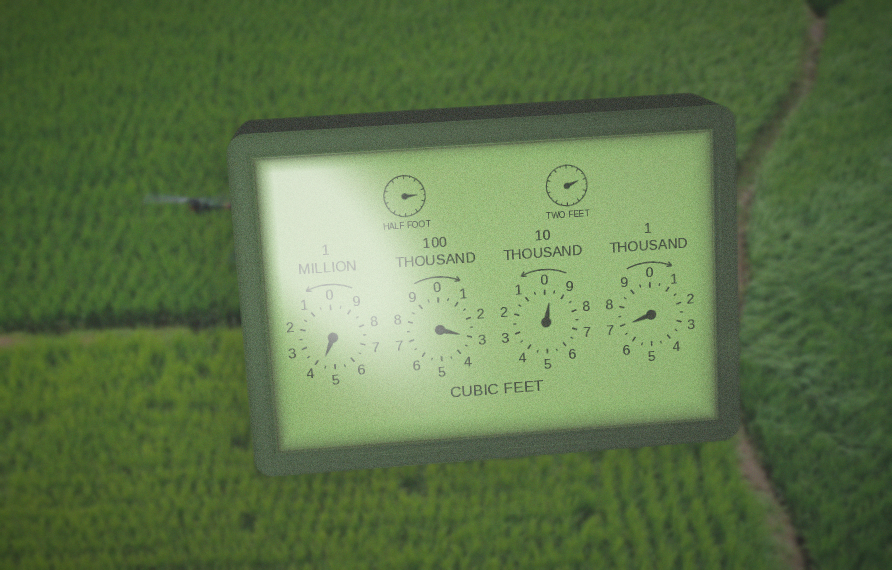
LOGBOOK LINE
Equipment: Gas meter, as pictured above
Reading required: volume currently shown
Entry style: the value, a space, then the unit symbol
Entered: 429700 ft³
